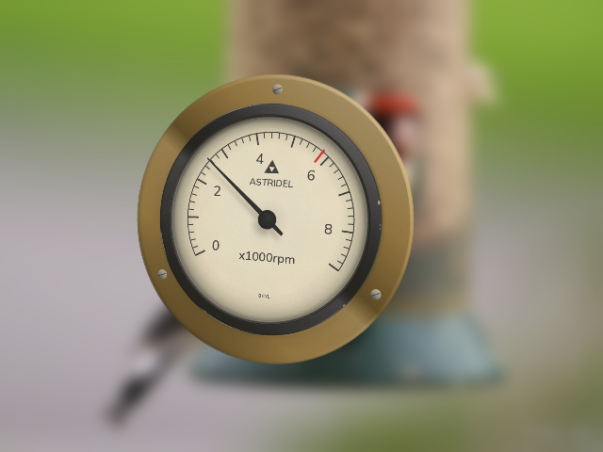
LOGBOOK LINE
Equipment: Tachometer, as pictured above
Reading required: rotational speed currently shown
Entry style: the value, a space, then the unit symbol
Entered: 2600 rpm
